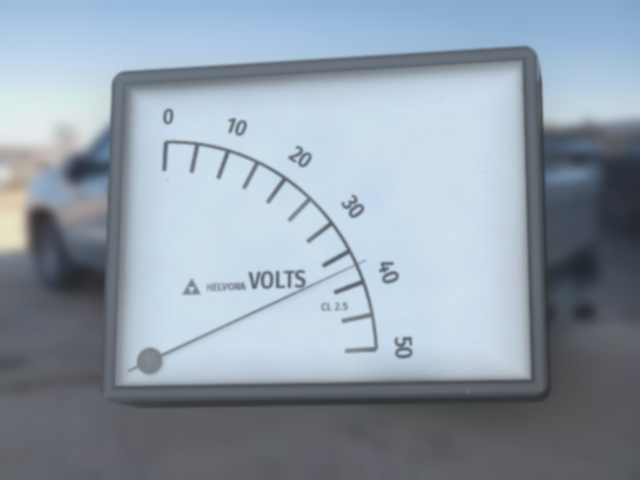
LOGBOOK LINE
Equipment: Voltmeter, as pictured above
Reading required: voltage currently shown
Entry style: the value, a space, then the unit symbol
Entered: 37.5 V
